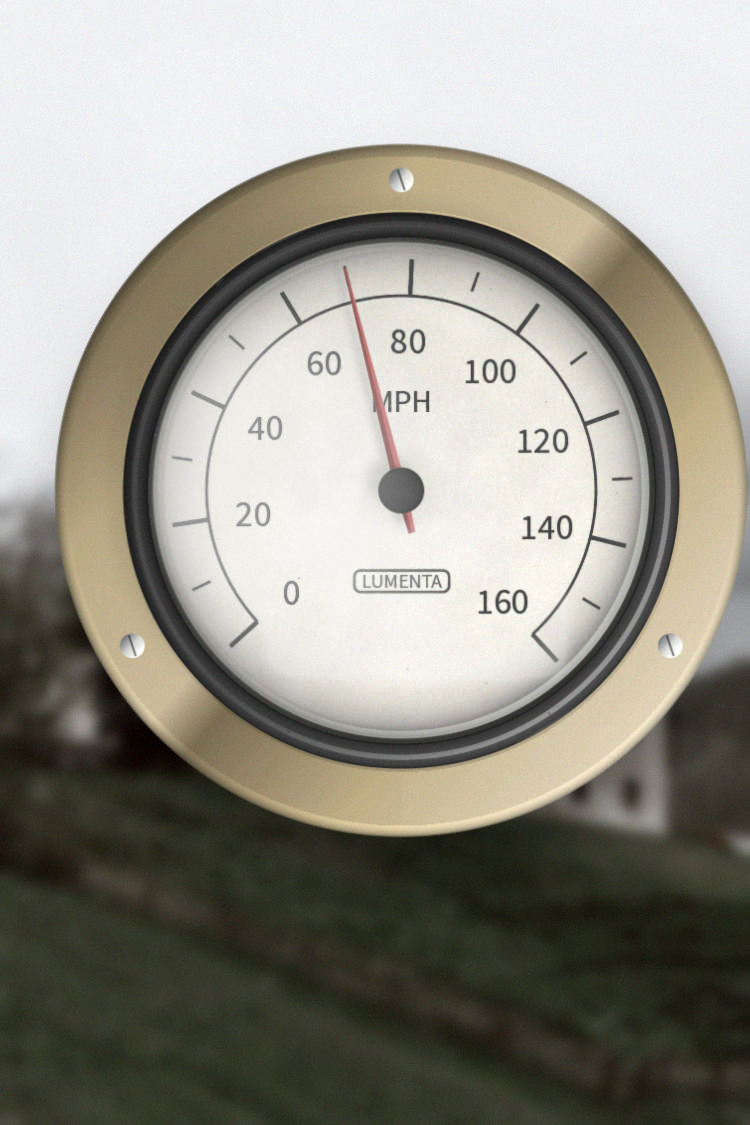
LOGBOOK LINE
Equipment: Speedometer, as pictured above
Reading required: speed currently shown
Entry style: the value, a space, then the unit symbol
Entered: 70 mph
